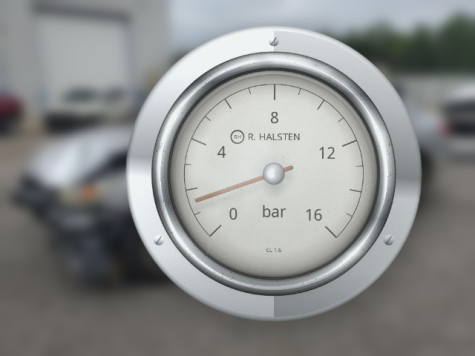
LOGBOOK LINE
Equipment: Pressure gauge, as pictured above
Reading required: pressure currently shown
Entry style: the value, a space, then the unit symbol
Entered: 1.5 bar
